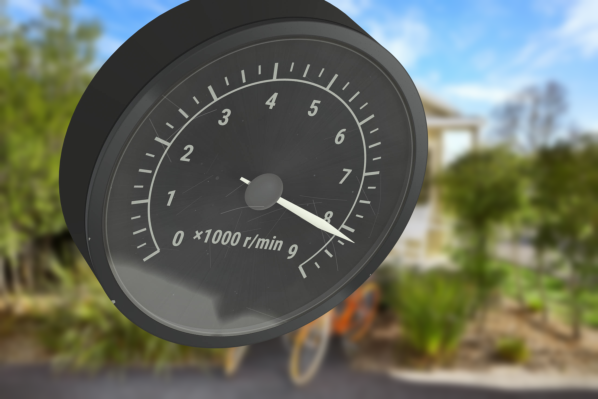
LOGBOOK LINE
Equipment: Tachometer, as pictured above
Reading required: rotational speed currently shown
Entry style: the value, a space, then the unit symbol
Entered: 8125 rpm
